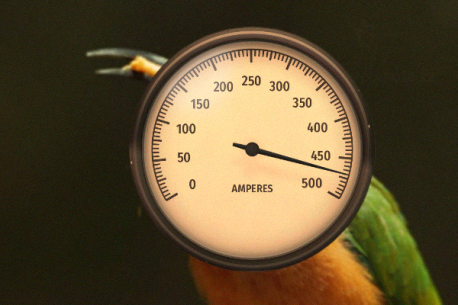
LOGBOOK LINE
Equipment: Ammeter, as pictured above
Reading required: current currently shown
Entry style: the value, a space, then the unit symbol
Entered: 470 A
